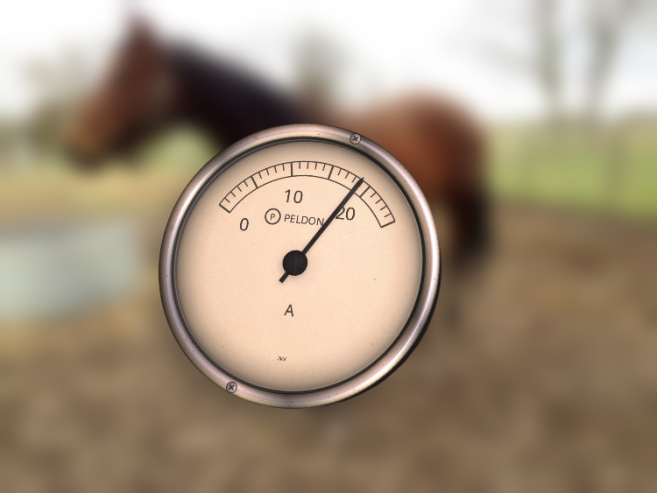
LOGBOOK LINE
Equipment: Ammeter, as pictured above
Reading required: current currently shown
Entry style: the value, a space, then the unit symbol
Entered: 19 A
